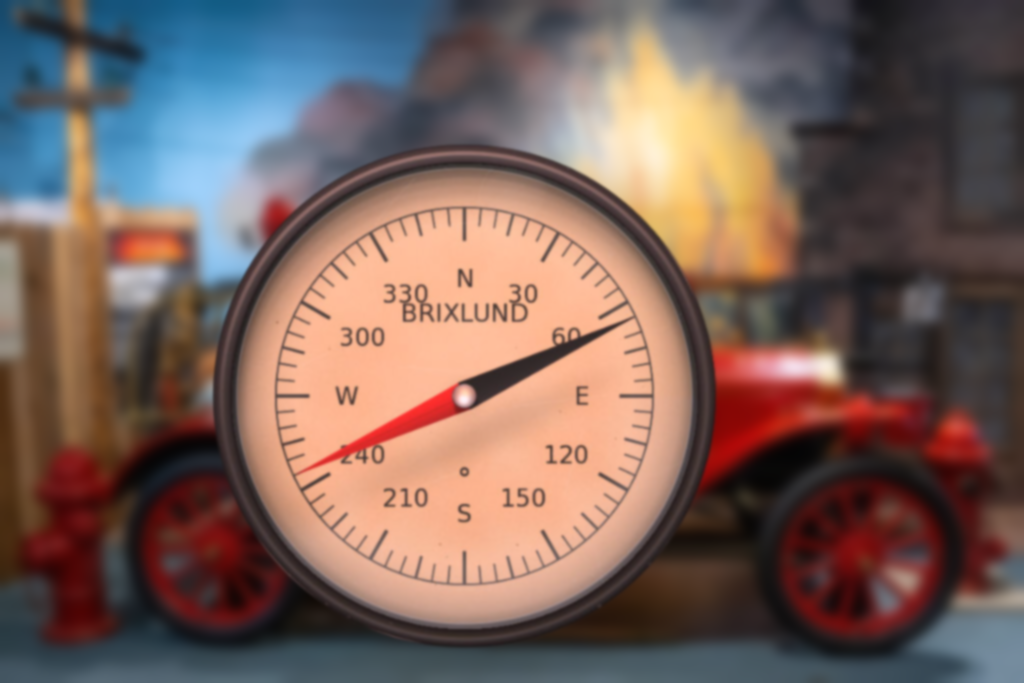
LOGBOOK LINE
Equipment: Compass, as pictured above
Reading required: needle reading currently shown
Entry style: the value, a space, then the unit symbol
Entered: 245 °
